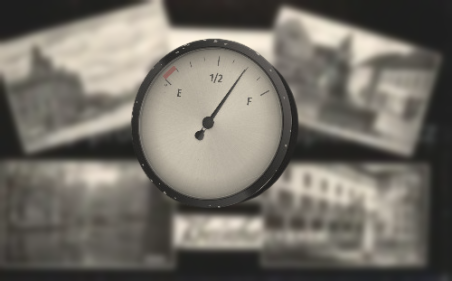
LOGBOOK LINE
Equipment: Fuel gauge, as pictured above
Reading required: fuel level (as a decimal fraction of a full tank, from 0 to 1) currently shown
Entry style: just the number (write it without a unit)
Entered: 0.75
